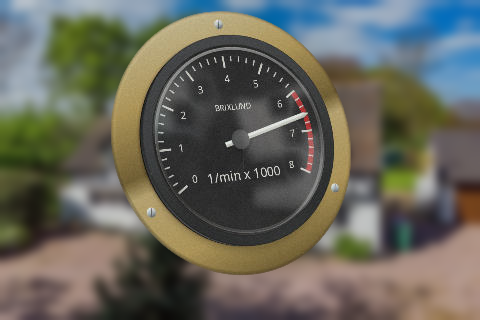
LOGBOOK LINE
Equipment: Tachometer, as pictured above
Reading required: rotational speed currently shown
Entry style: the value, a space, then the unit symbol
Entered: 6600 rpm
